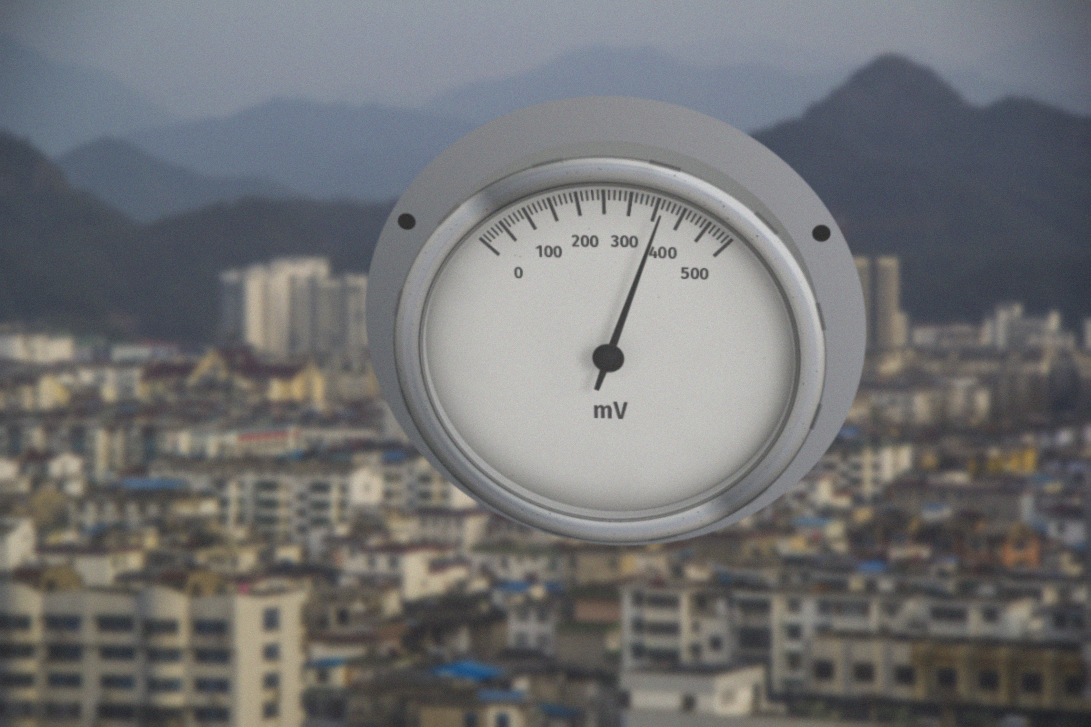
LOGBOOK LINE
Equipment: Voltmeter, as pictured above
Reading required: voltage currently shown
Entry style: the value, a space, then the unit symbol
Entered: 360 mV
